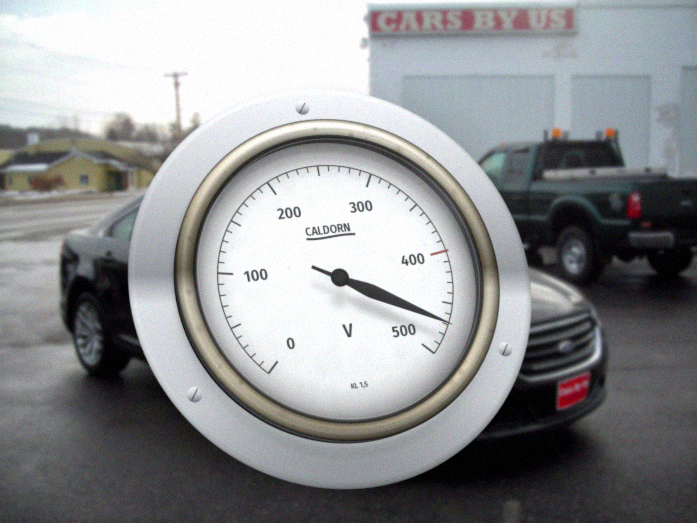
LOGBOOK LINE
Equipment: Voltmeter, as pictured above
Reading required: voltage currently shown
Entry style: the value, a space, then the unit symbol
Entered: 470 V
